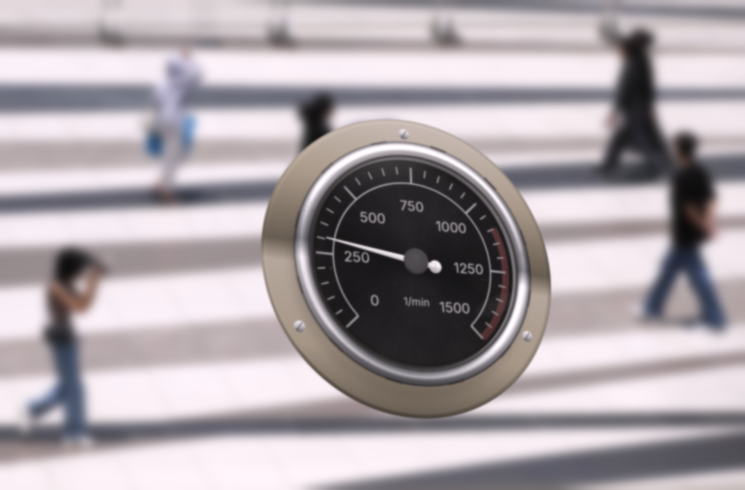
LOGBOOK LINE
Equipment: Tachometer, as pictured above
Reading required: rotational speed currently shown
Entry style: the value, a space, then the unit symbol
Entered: 300 rpm
